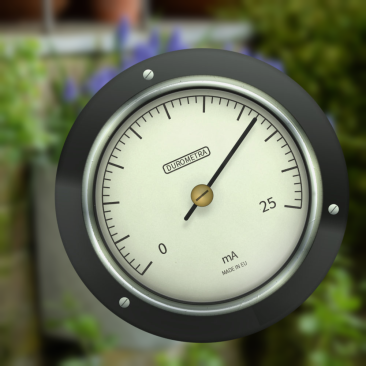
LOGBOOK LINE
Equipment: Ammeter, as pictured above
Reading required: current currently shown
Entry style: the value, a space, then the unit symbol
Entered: 18.5 mA
